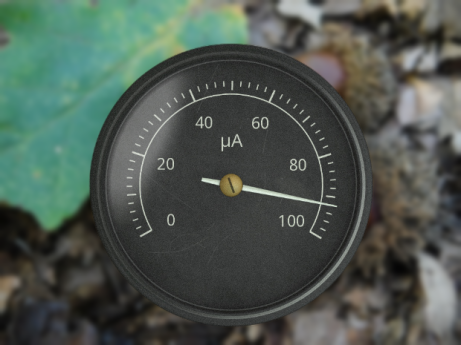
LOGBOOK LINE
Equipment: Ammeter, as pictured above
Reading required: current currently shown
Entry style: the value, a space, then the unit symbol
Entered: 92 µA
